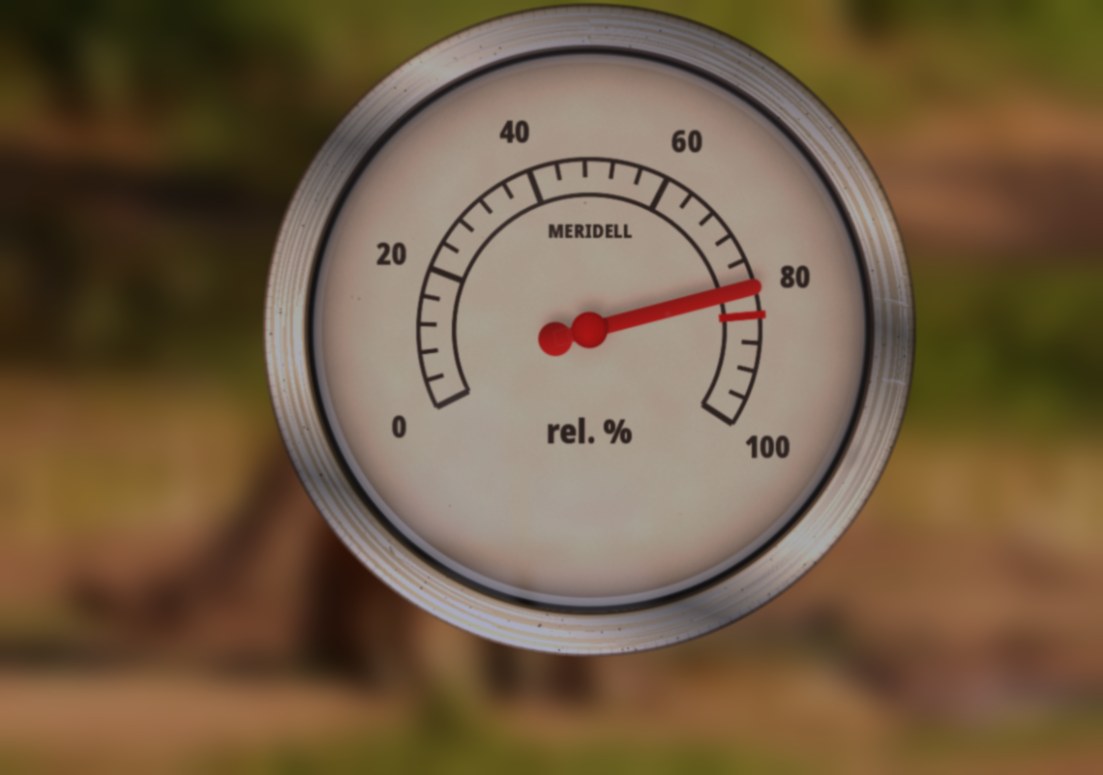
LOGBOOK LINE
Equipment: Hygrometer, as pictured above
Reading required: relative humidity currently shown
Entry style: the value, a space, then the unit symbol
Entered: 80 %
